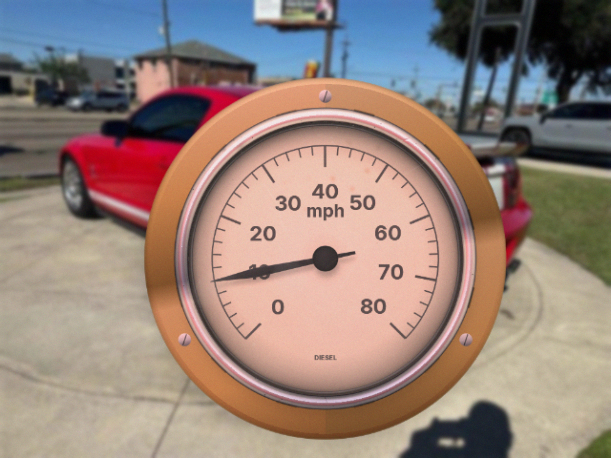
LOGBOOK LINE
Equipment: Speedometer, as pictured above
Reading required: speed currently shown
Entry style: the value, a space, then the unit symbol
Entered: 10 mph
